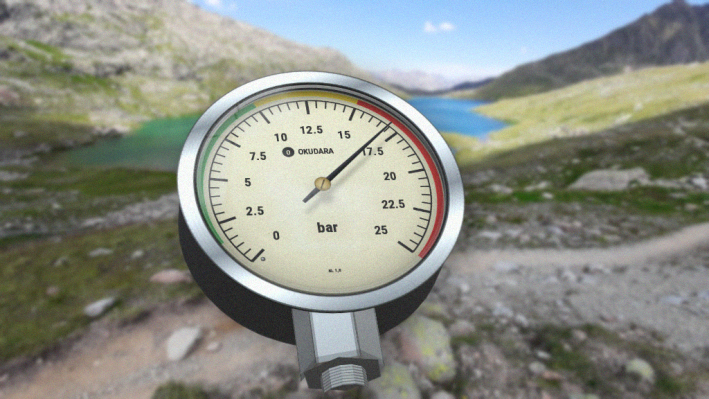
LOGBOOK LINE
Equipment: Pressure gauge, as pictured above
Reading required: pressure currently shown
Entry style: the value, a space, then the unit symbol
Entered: 17 bar
